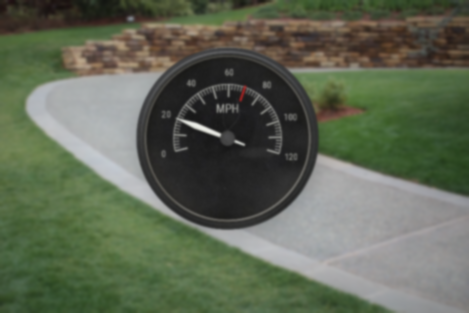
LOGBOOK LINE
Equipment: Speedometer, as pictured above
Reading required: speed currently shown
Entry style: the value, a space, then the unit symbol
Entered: 20 mph
